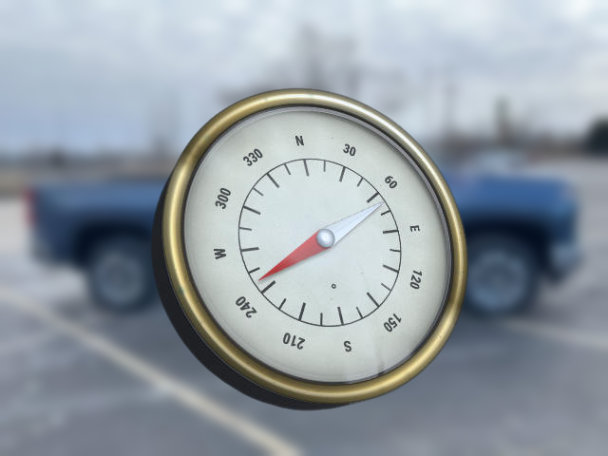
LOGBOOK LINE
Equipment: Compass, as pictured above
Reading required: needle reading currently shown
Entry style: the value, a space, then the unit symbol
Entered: 247.5 °
